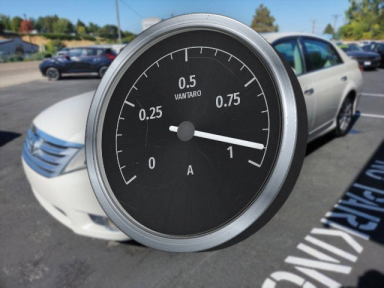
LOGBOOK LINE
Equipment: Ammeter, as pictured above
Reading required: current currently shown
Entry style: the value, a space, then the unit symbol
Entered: 0.95 A
